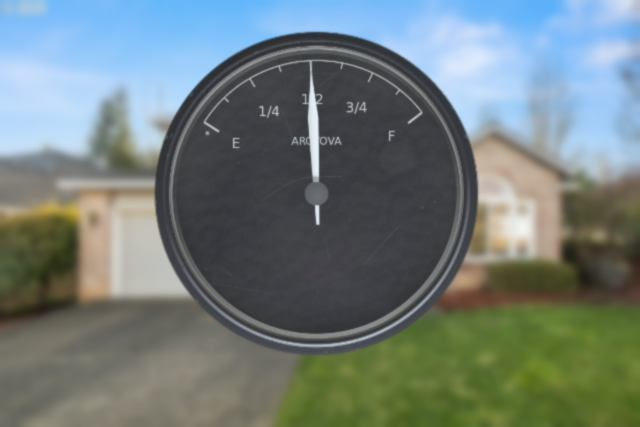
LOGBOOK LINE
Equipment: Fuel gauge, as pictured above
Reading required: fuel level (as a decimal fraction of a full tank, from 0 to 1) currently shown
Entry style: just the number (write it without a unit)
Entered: 0.5
